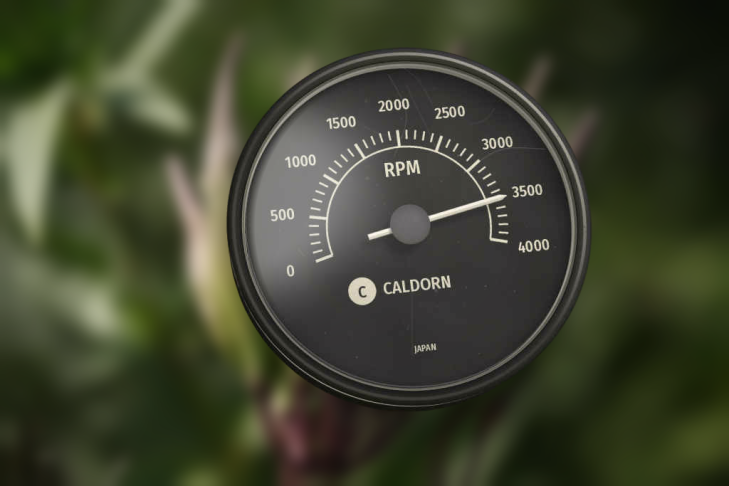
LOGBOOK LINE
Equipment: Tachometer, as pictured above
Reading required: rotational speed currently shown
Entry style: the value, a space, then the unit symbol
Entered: 3500 rpm
